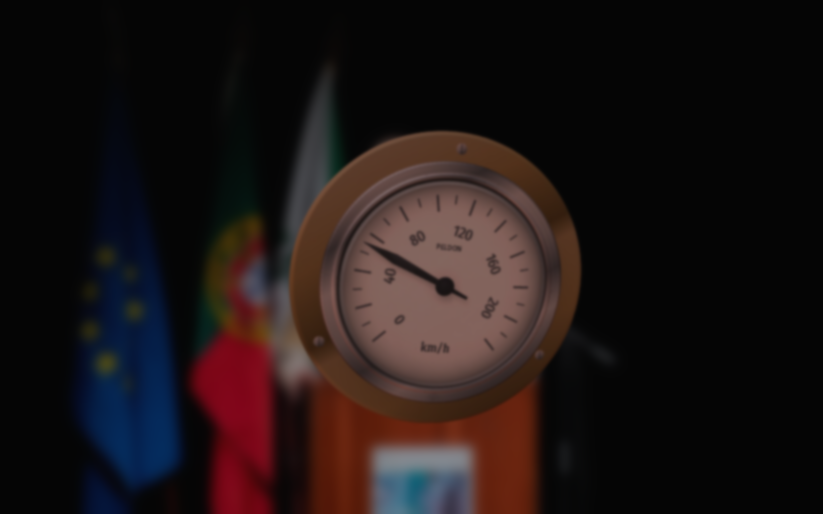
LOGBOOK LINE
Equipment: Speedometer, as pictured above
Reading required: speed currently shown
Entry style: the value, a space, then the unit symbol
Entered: 55 km/h
